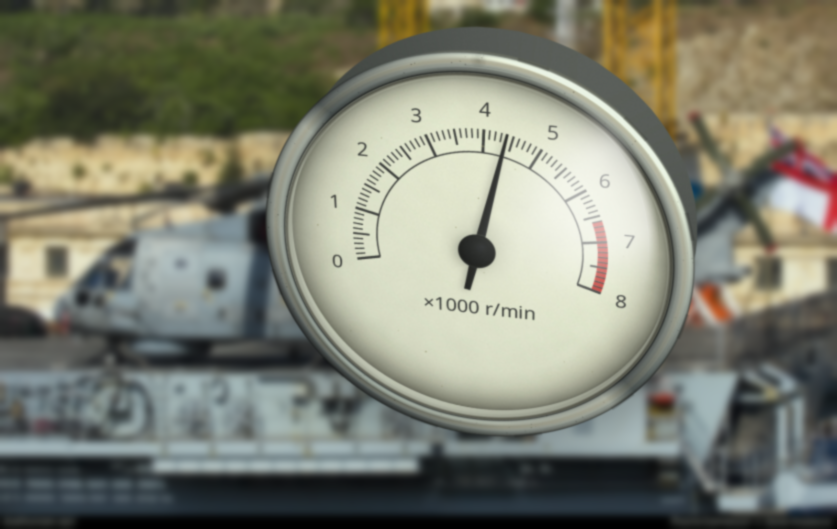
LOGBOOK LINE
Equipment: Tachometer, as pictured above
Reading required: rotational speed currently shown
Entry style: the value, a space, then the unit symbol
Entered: 4400 rpm
